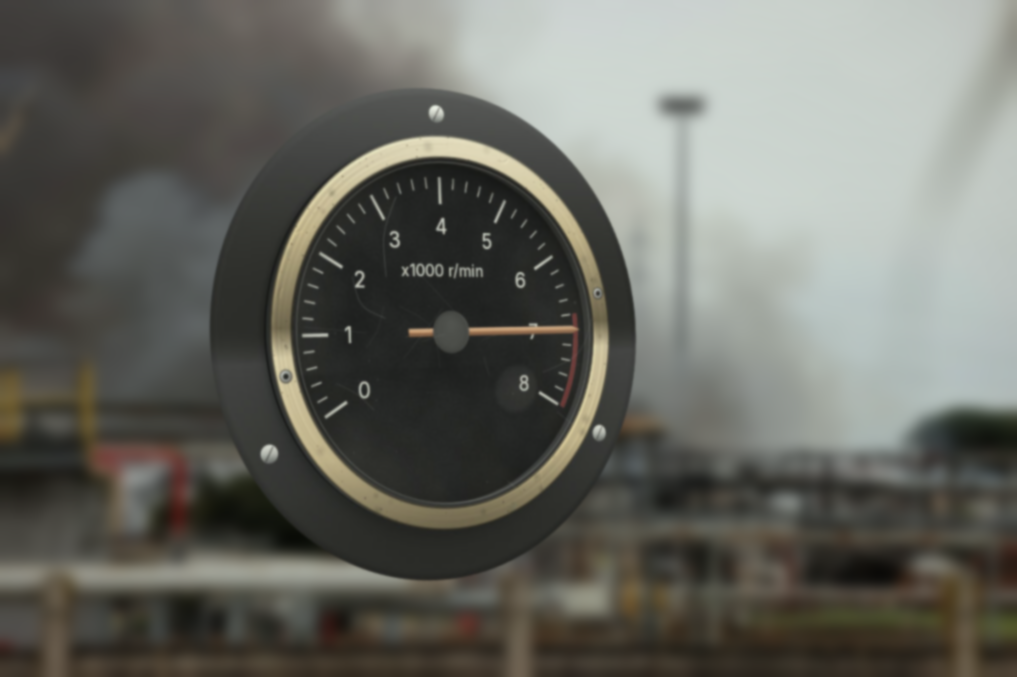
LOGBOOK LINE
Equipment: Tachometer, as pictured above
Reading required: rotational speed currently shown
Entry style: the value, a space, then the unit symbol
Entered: 7000 rpm
